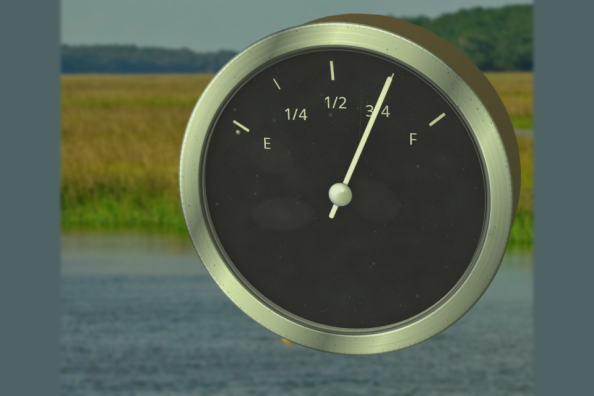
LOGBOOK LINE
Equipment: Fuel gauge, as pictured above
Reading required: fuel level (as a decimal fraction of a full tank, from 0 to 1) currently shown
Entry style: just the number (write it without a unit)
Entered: 0.75
